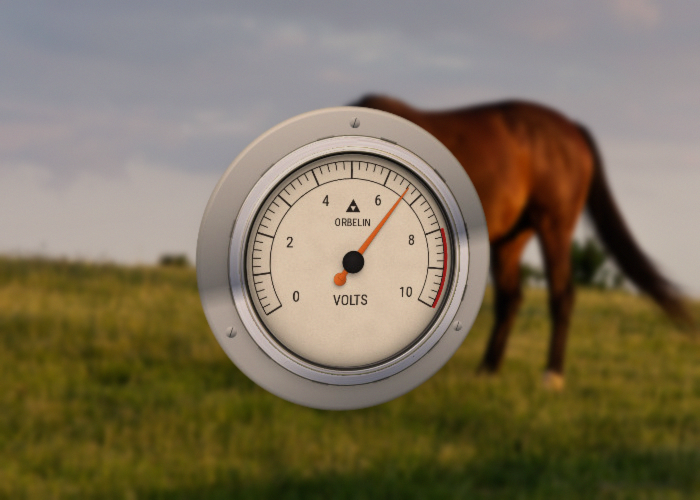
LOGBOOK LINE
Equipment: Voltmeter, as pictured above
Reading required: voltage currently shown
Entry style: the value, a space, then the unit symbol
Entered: 6.6 V
